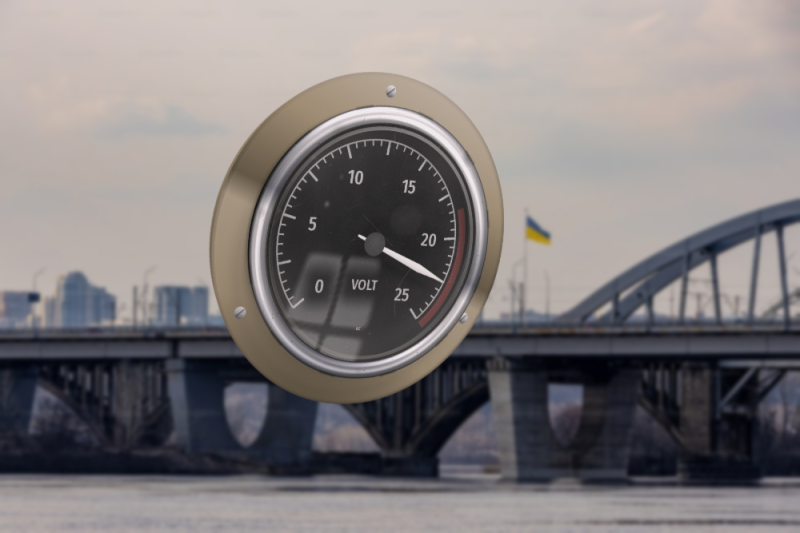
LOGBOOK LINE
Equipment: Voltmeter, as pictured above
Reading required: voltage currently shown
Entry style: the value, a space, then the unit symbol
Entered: 22.5 V
